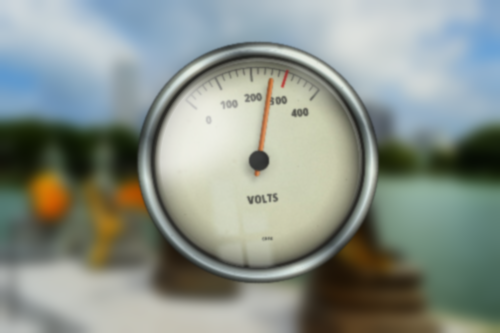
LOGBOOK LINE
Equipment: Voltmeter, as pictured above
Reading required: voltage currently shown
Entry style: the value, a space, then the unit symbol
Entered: 260 V
